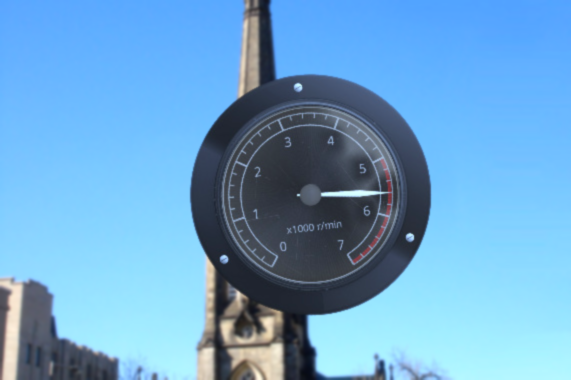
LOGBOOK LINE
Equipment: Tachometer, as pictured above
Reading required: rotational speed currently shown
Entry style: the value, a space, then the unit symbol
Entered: 5600 rpm
